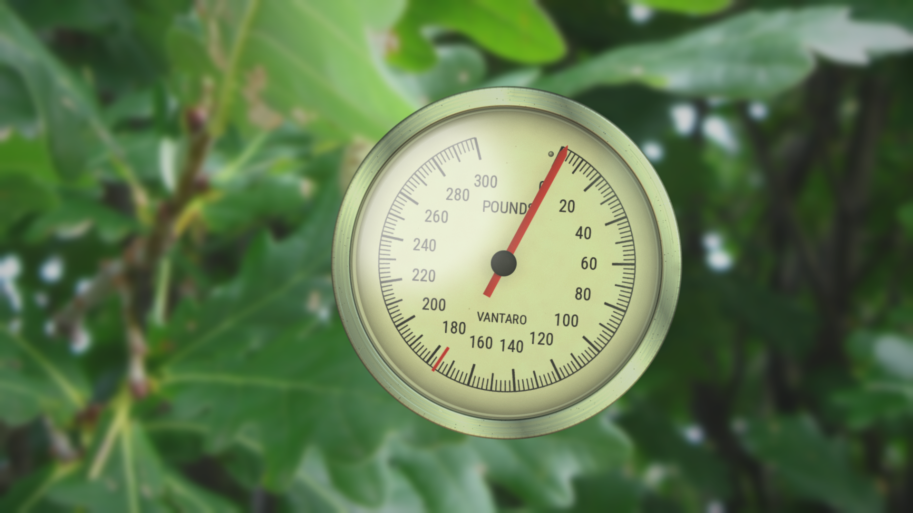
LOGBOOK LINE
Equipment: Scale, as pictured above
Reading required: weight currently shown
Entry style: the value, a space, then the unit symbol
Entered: 2 lb
